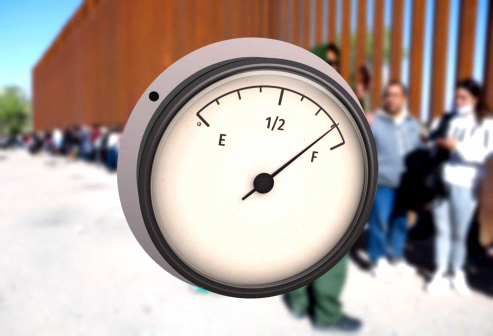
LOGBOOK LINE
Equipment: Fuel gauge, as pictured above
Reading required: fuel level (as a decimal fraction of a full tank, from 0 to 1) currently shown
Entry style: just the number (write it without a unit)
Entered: 0.875
